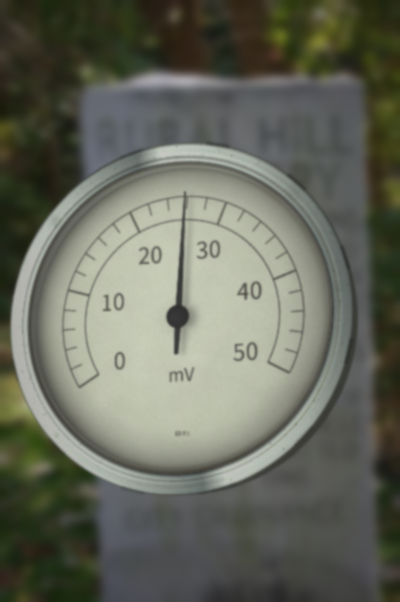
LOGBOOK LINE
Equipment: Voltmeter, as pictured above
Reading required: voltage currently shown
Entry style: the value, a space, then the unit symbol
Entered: 26 mV
